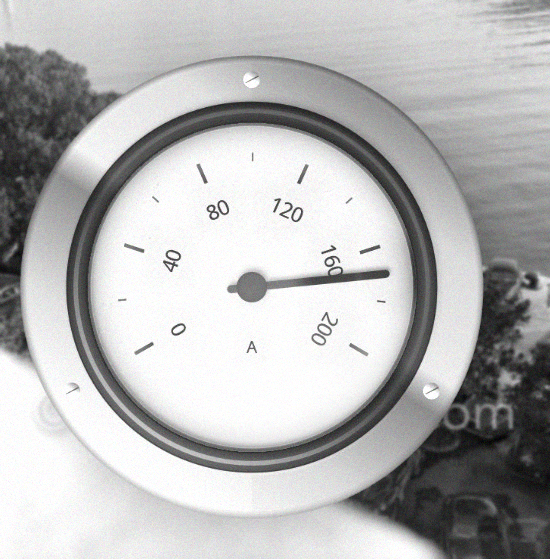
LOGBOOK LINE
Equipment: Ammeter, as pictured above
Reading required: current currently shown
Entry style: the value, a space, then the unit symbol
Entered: 170 A
